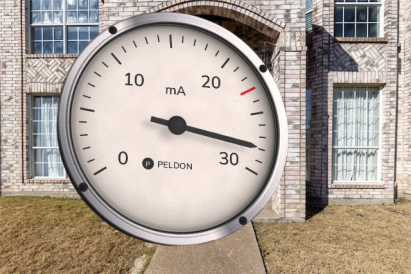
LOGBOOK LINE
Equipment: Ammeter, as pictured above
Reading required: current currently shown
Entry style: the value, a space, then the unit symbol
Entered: 28 mA
